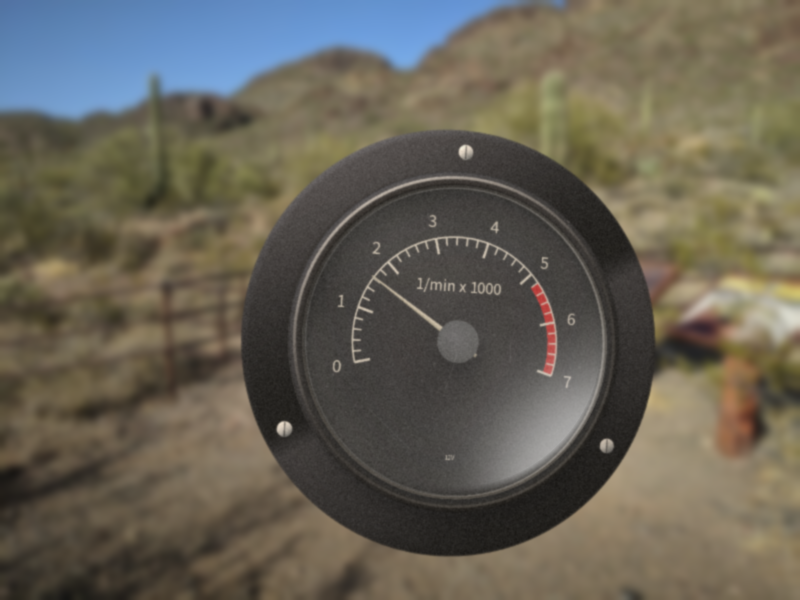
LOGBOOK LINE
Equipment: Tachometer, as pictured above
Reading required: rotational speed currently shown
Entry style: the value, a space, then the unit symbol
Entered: 1600 rpm
